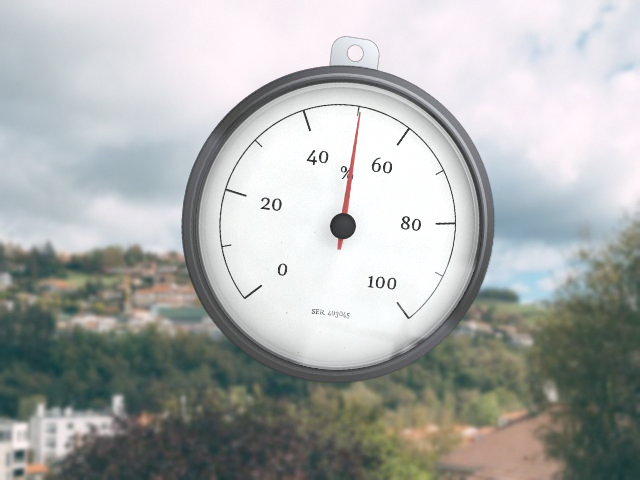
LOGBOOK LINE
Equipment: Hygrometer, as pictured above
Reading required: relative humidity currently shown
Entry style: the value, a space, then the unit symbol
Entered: 50 %
